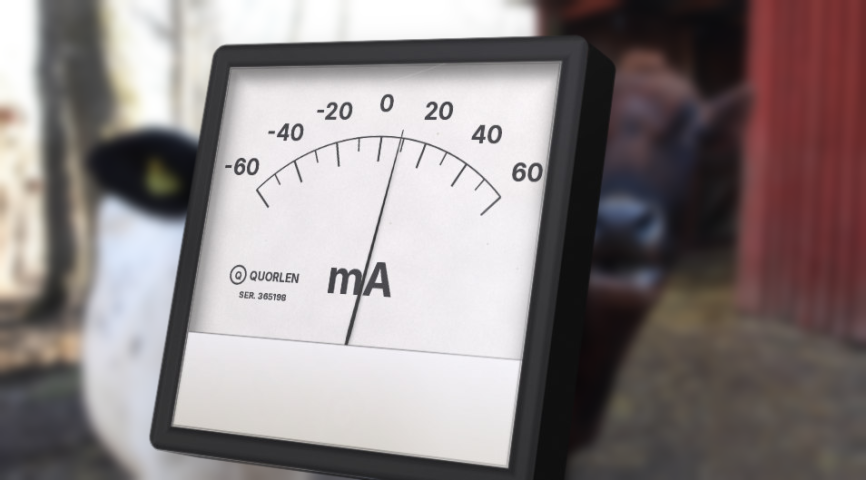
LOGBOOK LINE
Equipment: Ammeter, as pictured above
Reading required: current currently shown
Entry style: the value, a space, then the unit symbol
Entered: 10 mA
